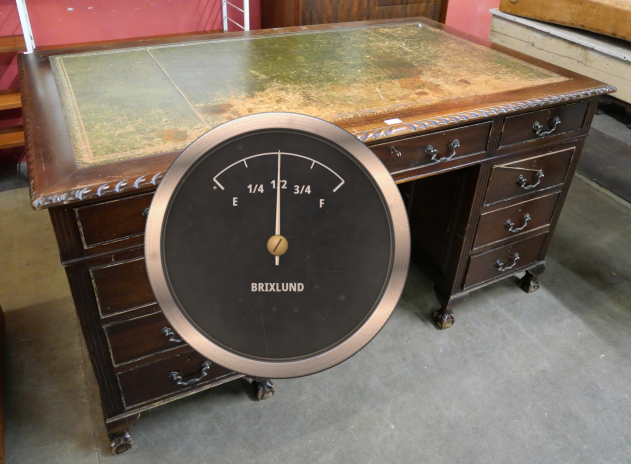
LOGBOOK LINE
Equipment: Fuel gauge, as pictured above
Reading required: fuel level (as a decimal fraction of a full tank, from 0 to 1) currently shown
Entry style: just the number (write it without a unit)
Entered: 0.5
